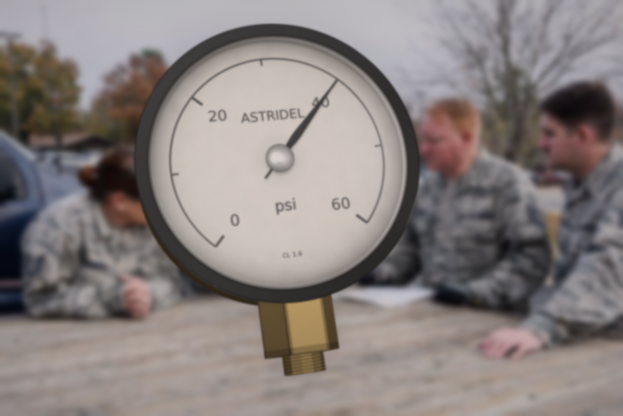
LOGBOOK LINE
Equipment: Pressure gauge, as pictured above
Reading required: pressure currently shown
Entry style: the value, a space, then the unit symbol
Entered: 40 psi
